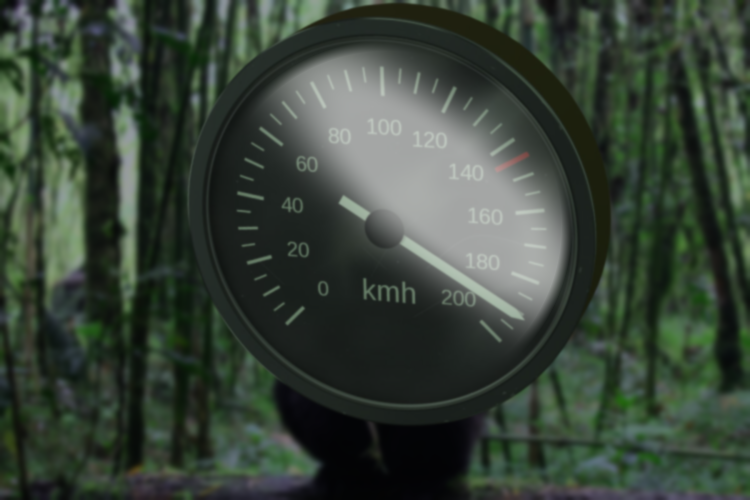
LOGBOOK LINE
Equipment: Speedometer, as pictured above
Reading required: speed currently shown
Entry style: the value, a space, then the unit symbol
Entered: 190 km/h
